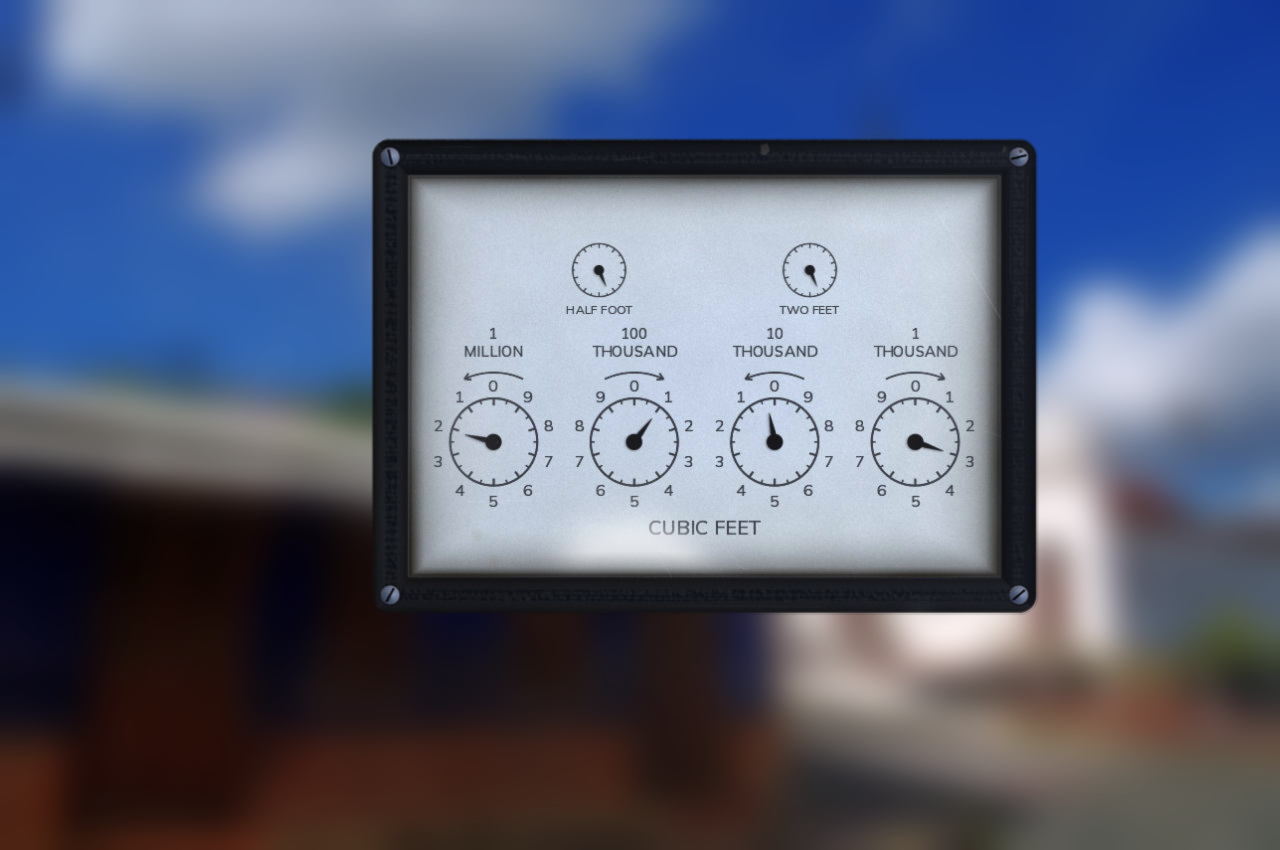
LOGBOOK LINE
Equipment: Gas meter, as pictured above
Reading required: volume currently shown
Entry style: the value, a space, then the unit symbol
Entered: 210300 ft³
